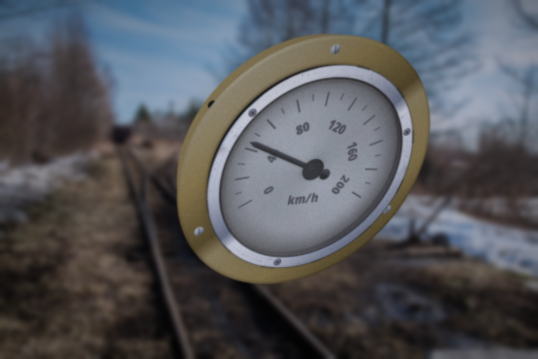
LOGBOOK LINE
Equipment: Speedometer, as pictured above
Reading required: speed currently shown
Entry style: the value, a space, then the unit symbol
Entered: 45 km/h
